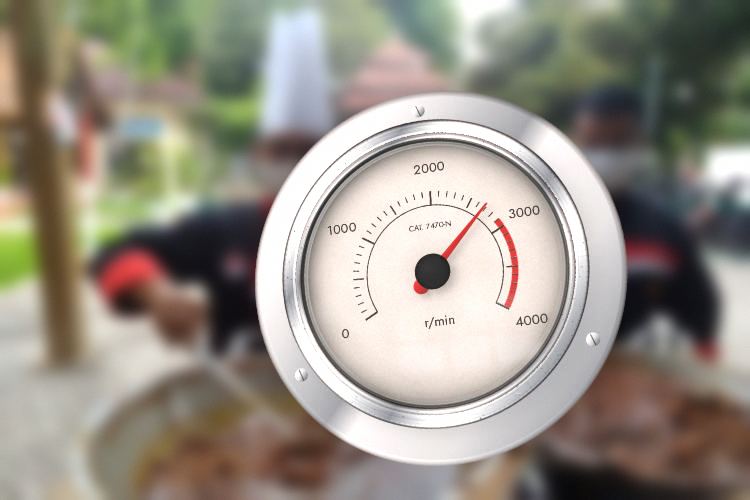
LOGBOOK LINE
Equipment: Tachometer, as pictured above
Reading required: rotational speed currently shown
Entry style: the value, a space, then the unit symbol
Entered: 2700 rpm
